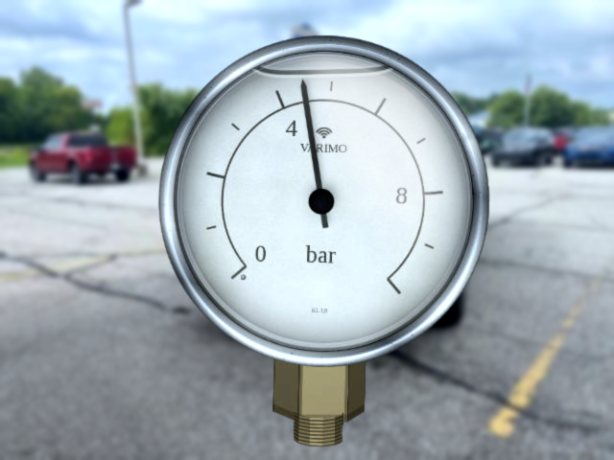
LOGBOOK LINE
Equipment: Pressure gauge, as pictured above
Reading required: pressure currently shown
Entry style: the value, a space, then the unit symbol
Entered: 4.5 bar
